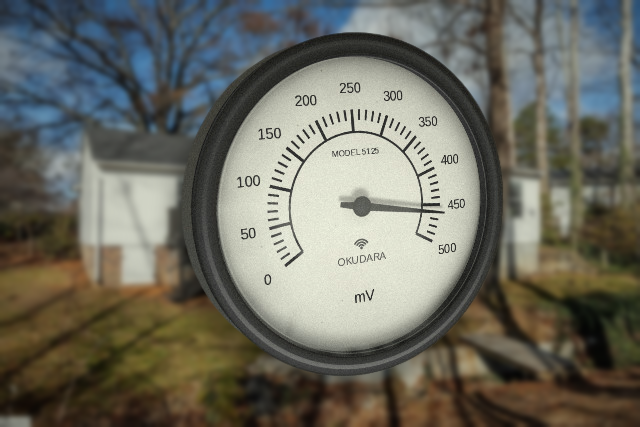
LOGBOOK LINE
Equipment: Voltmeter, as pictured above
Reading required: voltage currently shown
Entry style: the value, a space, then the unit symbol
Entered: 460 mV
